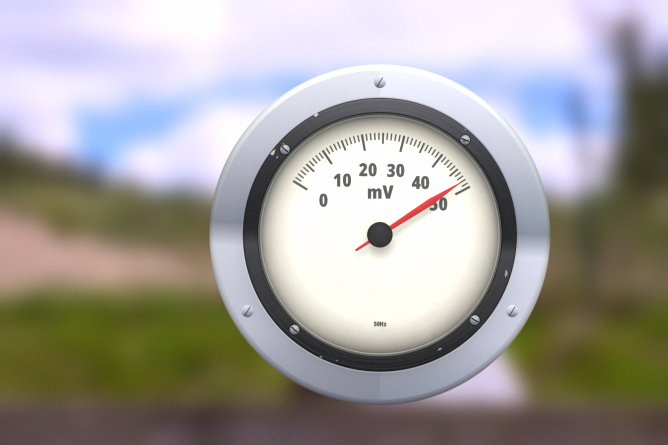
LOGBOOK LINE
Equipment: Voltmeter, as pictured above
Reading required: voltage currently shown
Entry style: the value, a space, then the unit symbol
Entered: 48 mV
